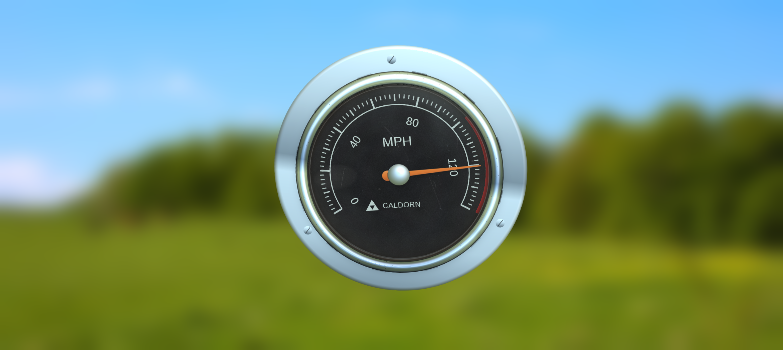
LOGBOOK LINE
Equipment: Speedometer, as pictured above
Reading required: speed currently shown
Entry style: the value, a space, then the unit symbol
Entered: 120 mph
